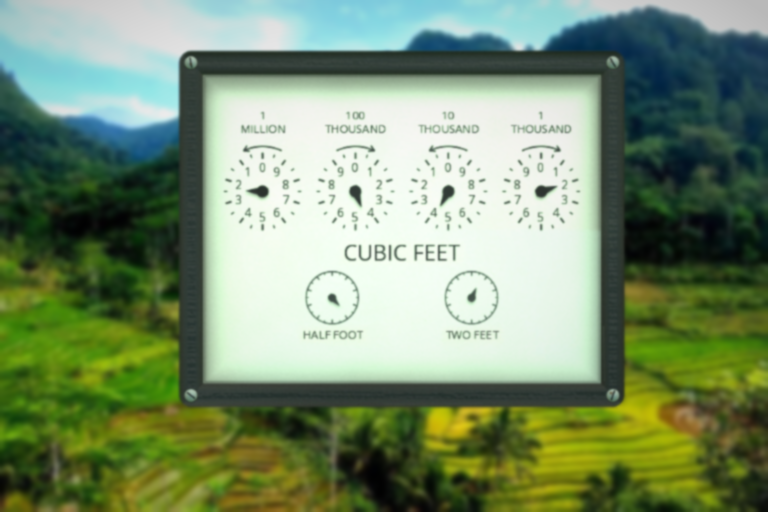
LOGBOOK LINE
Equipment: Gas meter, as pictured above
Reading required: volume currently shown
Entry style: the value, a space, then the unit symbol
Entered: 244200 ft³
